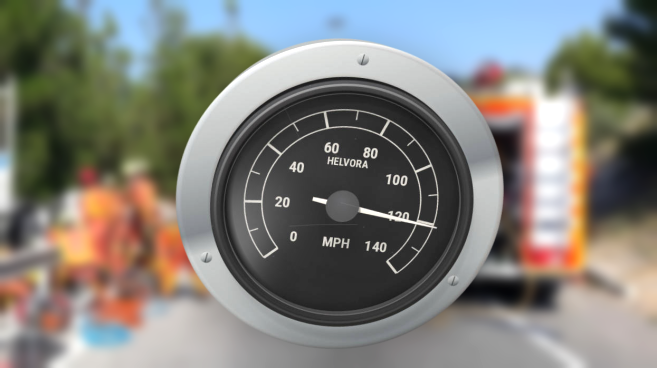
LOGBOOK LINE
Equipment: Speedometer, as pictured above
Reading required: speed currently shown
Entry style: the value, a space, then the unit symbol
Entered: 120 mph
